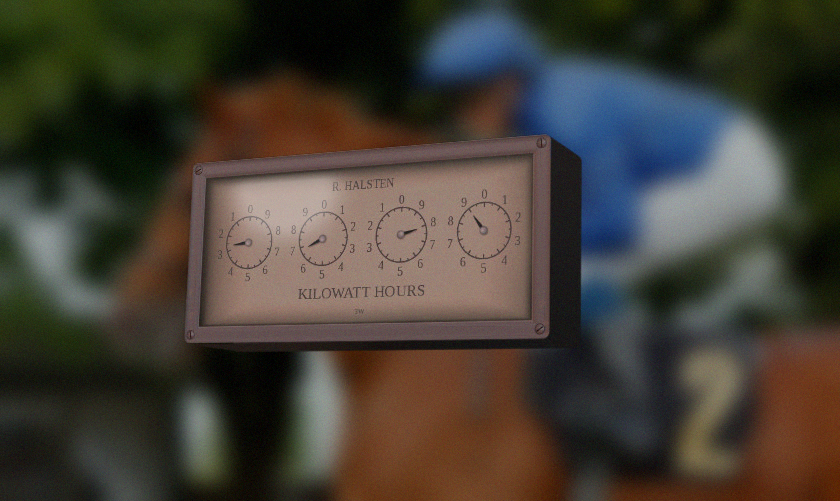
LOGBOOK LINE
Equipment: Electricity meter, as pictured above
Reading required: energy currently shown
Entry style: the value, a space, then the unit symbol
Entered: 2679 kWh
